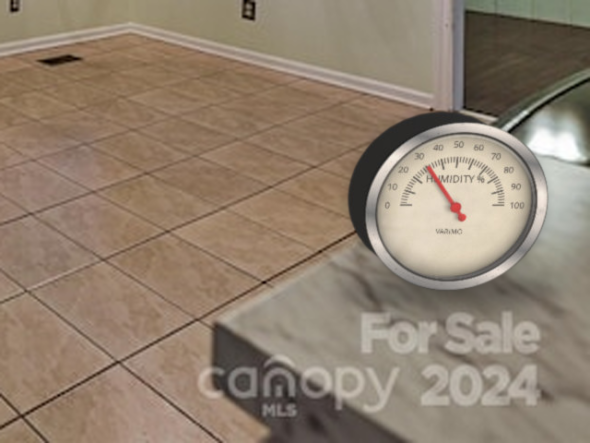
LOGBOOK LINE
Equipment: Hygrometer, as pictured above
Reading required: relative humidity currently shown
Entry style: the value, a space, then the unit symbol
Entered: 30 %
